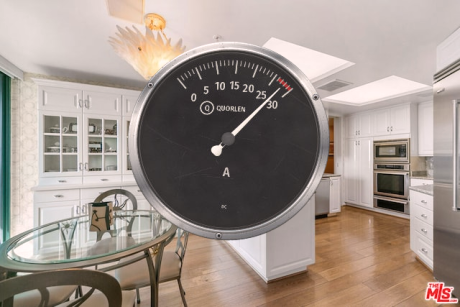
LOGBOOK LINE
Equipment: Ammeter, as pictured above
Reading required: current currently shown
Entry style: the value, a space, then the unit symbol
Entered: 28 A
